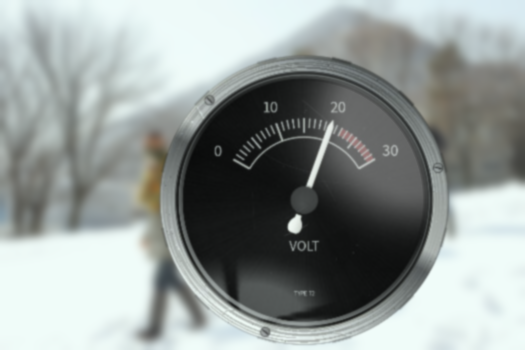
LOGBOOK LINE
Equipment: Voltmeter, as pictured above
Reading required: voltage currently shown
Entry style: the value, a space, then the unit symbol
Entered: 20 V
